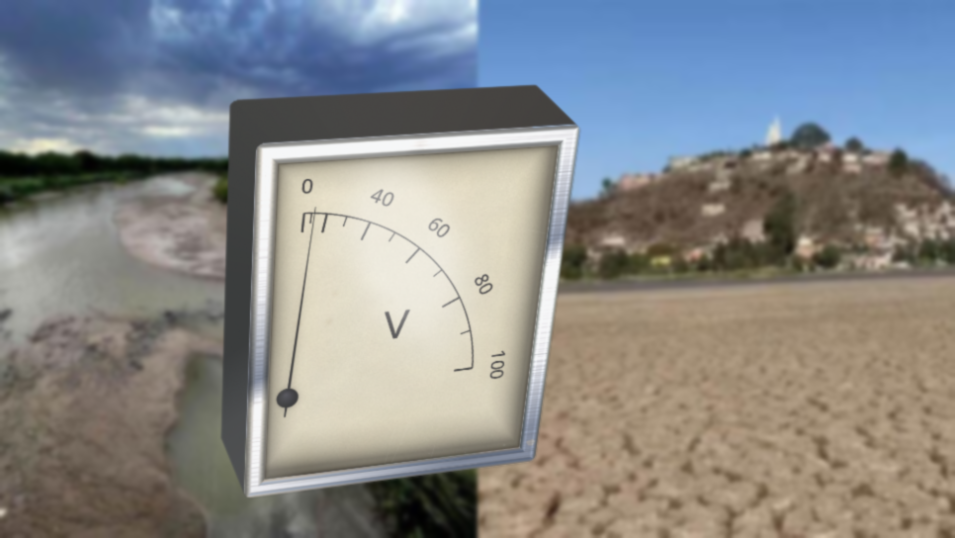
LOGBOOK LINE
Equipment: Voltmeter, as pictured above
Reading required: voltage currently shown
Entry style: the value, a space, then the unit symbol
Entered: 10 V
